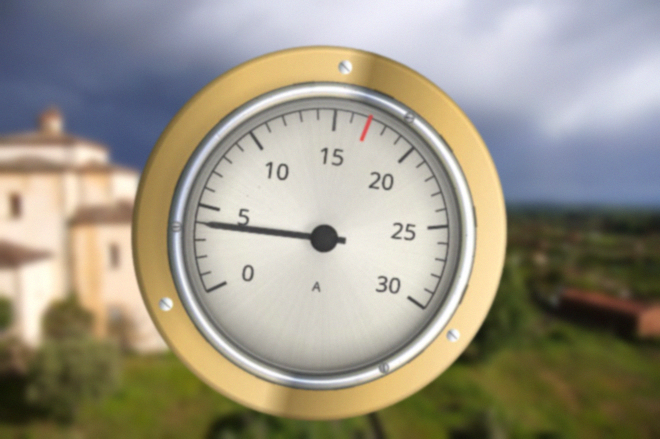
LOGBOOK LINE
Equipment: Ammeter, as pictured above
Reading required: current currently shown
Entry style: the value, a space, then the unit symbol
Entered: 4 A
